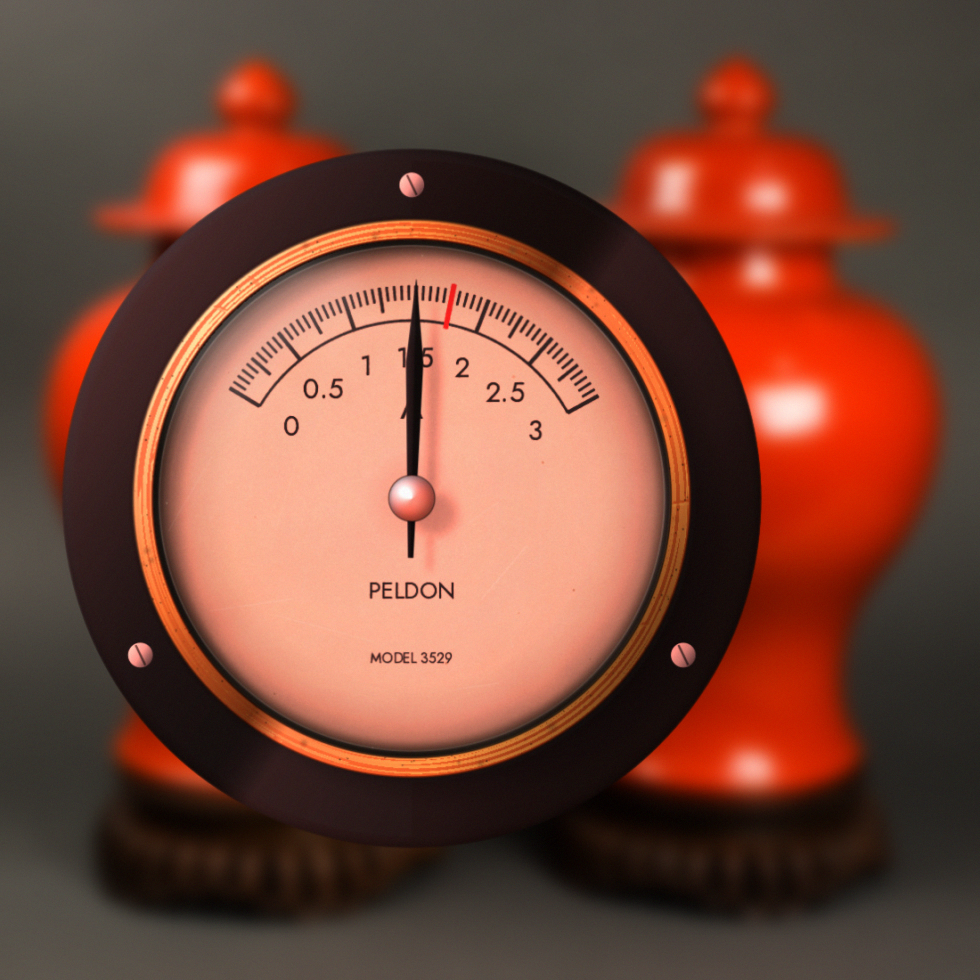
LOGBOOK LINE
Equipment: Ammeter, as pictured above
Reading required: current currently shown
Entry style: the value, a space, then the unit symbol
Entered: 1.5 A
